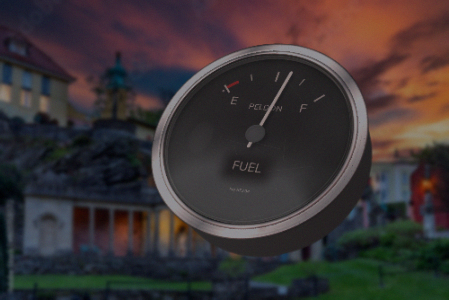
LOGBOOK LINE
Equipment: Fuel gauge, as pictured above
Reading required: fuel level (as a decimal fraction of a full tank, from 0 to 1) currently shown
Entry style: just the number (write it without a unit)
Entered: 0.625
